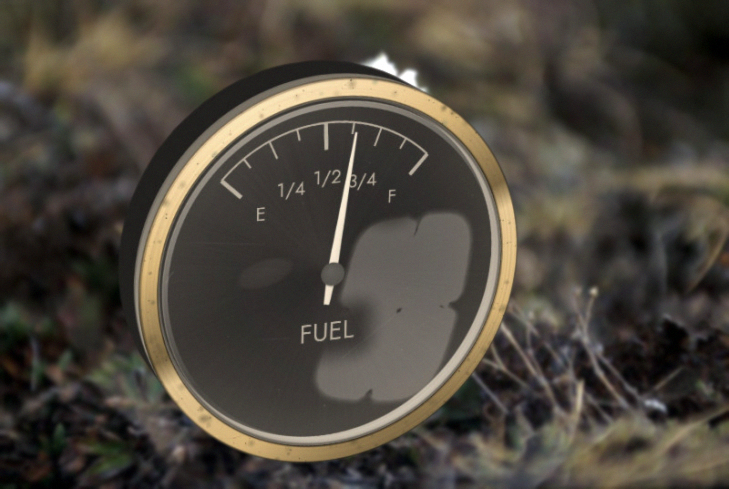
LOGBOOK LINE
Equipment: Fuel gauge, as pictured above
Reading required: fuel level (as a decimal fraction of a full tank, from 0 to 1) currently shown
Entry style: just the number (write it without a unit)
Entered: 0.625
